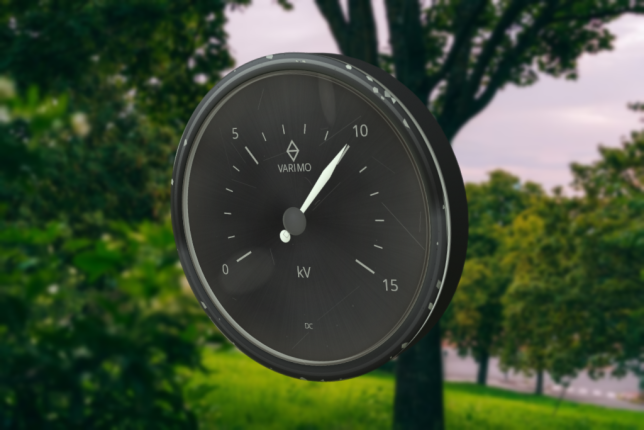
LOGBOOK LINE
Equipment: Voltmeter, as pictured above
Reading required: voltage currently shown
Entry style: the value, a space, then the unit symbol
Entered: 10 kV
